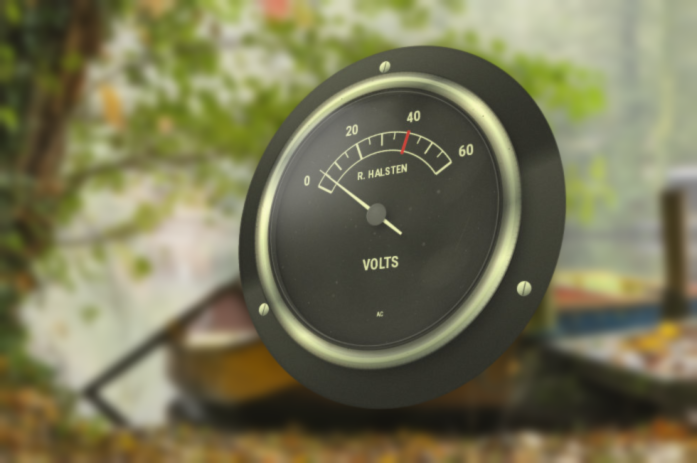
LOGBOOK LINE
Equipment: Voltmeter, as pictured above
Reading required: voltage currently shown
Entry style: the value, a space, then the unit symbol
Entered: 5 V
